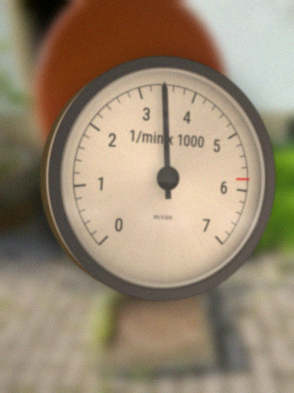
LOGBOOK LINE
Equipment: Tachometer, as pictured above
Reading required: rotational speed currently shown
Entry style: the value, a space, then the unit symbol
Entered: 3400 rpm
